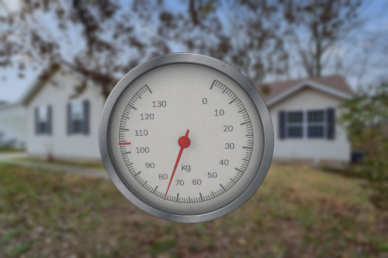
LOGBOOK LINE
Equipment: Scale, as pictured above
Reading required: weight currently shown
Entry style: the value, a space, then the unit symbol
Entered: 75 kg
